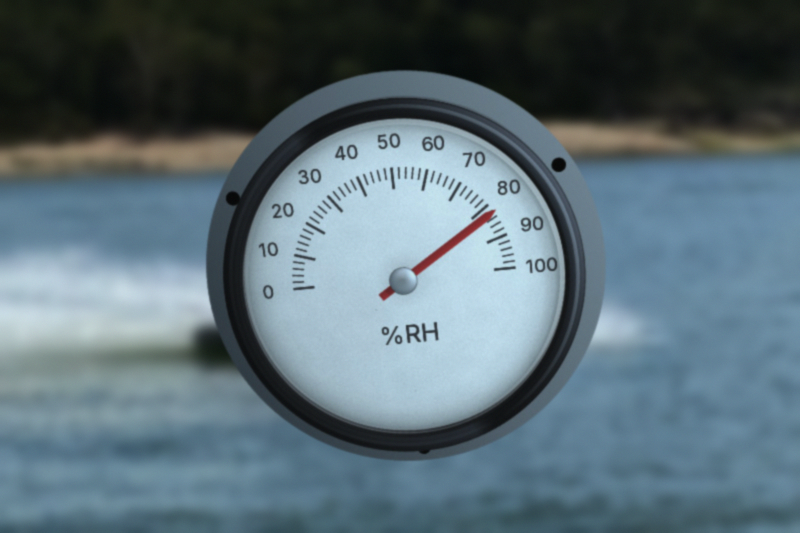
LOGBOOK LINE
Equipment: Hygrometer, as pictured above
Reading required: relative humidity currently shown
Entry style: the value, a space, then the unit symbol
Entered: 82 %
